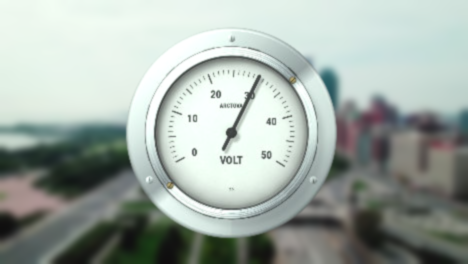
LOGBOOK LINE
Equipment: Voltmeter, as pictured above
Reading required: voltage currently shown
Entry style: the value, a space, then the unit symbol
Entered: 30 V
